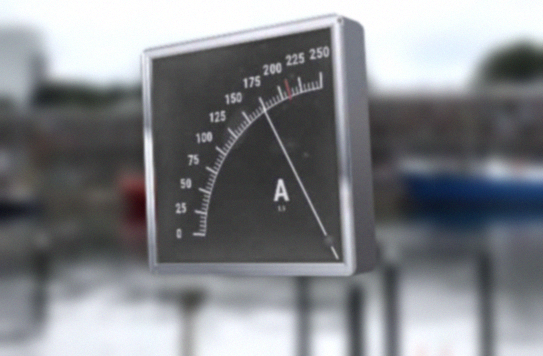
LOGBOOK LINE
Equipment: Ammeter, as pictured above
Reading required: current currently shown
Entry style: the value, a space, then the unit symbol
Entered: 175 A
